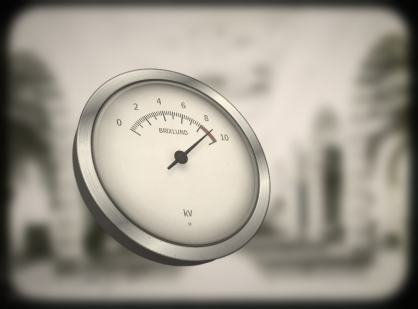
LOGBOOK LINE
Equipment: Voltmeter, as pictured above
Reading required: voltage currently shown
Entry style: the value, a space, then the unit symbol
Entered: 9 kV
